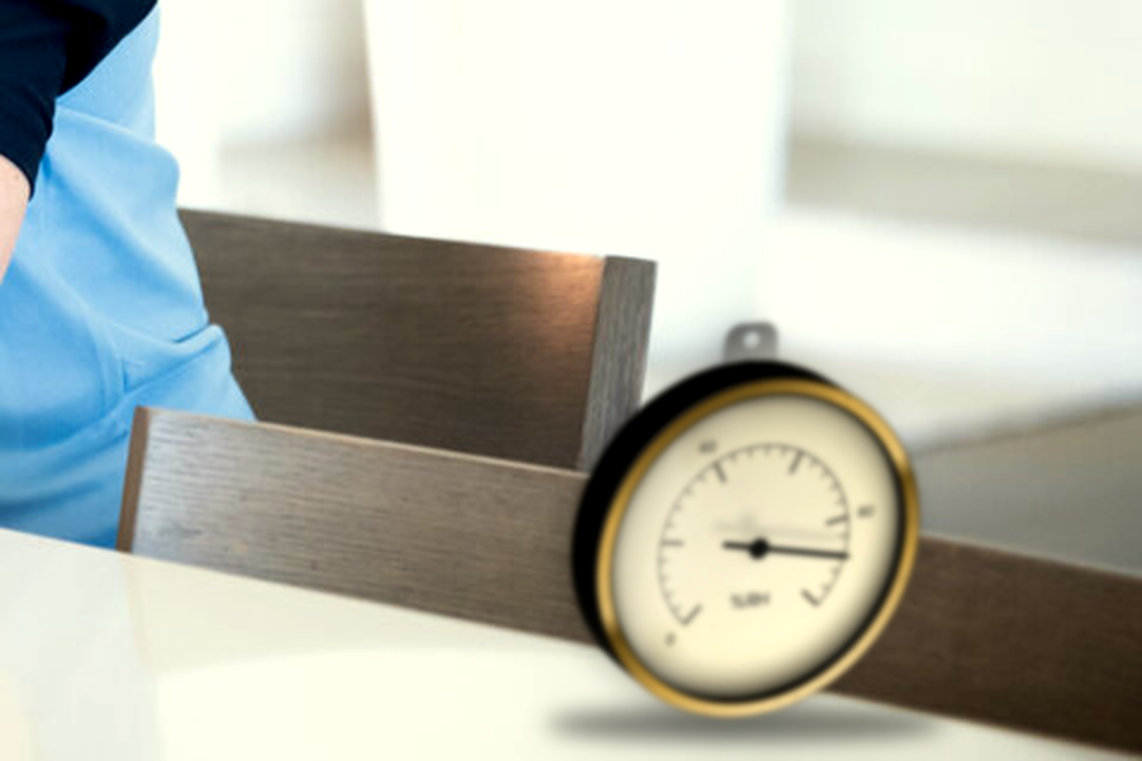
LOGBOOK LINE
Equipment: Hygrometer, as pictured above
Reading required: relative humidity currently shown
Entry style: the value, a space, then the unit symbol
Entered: 88 %
